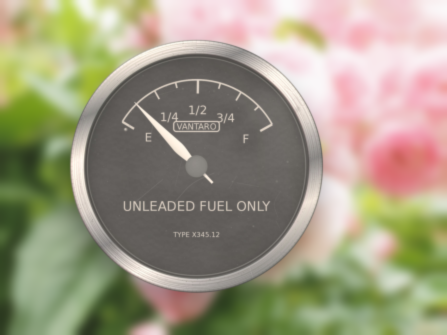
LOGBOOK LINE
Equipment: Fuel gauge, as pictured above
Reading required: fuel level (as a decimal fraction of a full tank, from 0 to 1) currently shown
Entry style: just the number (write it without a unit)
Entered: 0.125
